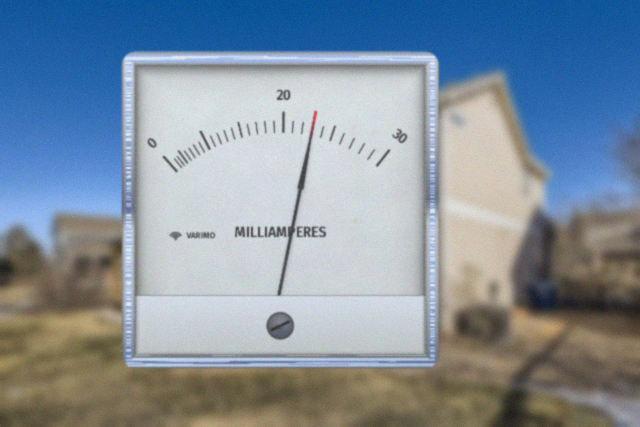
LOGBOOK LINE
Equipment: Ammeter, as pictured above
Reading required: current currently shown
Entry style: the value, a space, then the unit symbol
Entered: 23 mA
